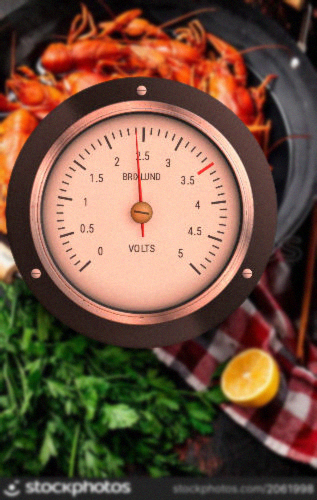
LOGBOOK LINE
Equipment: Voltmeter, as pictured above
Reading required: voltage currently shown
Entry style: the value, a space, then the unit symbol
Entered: 2.4 V
